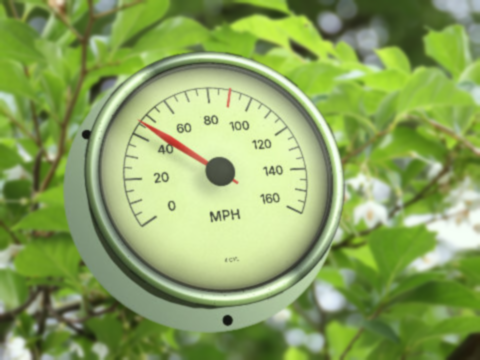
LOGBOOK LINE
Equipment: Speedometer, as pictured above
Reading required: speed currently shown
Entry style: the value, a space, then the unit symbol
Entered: 45 mph
